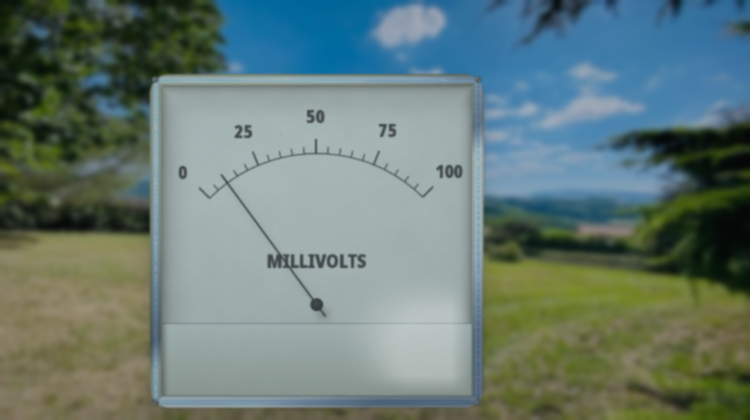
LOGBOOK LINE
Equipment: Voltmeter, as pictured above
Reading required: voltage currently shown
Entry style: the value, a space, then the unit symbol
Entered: 10 mV
